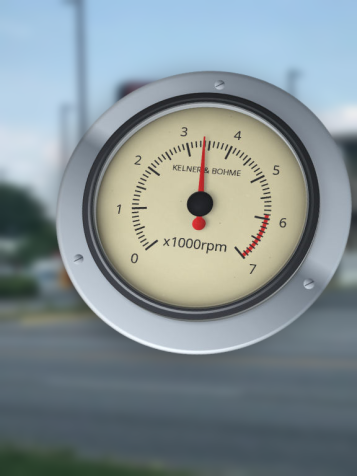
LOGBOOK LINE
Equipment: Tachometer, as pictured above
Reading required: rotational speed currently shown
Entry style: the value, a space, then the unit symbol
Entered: 3400 rpm
